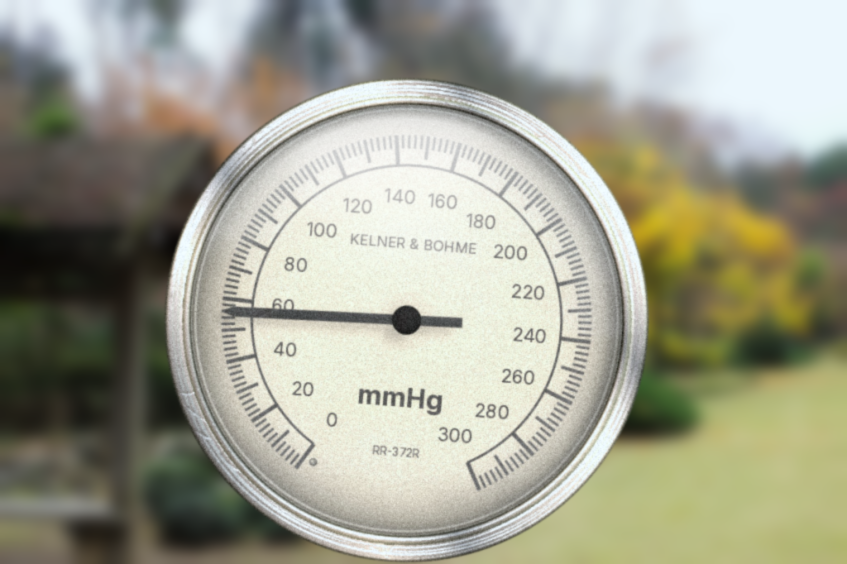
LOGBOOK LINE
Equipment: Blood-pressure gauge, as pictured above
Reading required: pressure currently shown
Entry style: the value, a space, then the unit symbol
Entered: 56 mmHg
